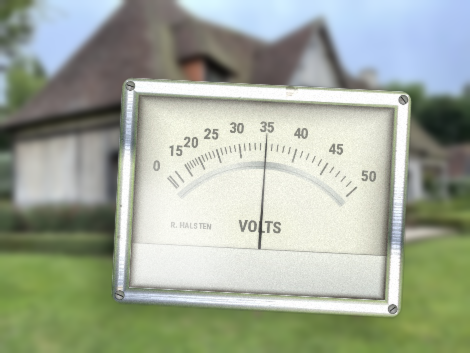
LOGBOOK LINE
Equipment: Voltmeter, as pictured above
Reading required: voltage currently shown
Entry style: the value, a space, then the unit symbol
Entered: 35 V
